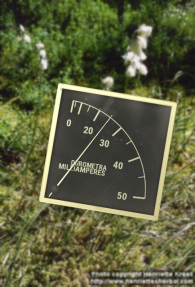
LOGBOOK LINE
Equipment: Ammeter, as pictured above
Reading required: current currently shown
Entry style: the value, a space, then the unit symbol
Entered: 25 mA
